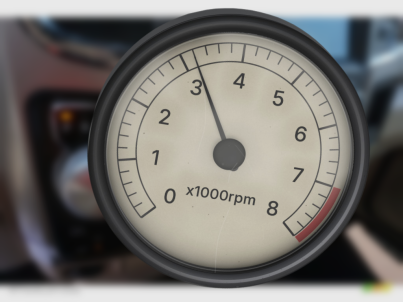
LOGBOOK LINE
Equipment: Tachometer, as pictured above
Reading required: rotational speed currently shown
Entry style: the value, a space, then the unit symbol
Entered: 3200 rpm
